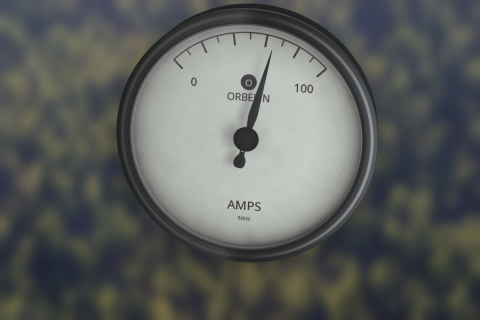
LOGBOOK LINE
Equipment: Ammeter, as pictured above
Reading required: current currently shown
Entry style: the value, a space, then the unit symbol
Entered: 65 A
